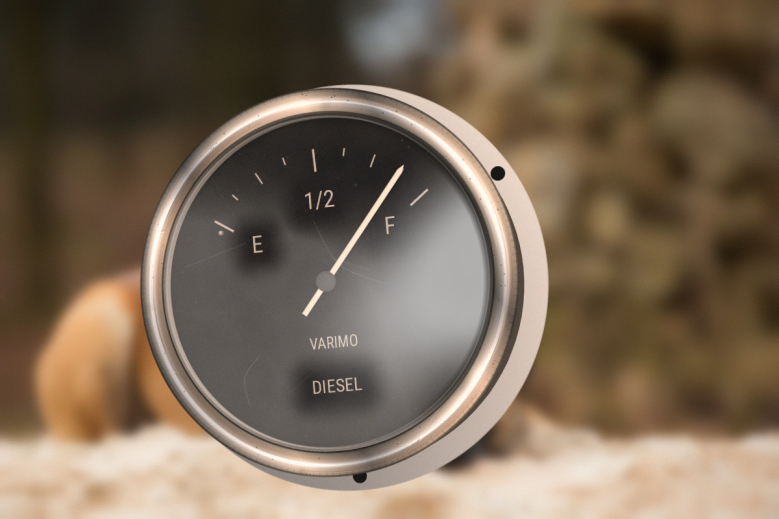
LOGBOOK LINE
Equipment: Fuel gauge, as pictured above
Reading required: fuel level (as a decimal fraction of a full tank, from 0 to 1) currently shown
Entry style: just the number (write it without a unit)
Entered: 0.875
